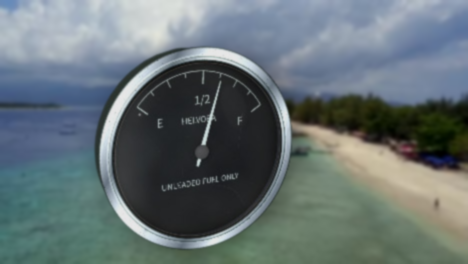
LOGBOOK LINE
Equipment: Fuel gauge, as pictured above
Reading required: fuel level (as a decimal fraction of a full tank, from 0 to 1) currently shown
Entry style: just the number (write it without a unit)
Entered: 0.625
